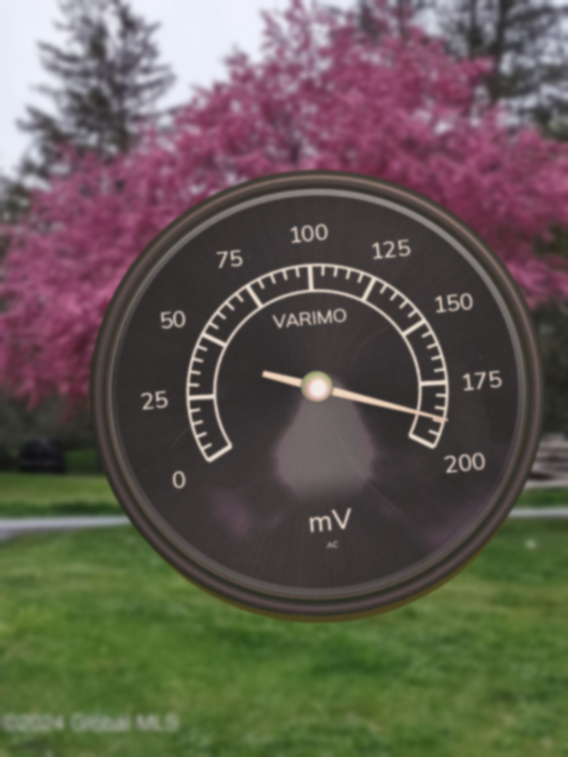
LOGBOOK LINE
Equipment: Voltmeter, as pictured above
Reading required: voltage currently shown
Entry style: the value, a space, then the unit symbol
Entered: 190 mV
